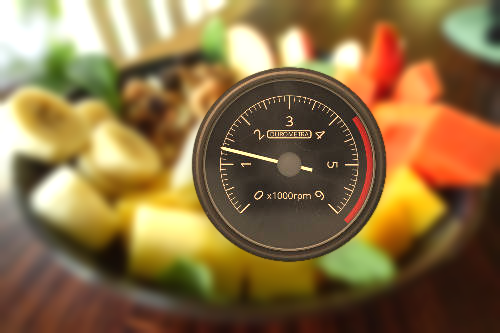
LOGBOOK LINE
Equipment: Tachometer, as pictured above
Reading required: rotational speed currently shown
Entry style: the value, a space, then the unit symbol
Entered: 1300 rpm
